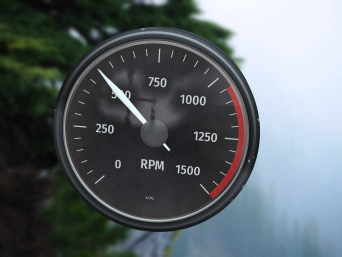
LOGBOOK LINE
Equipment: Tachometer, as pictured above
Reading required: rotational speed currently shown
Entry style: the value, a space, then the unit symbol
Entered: 500 rpm
